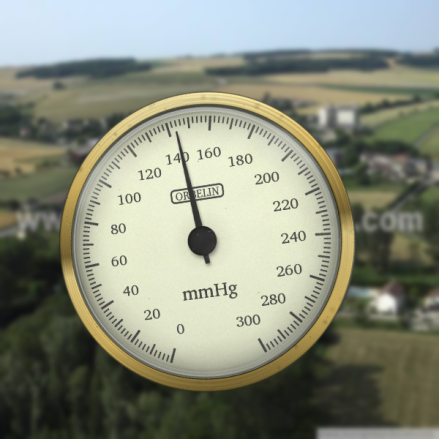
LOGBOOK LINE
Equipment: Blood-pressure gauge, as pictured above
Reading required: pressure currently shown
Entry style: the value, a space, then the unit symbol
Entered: 144 mmHg
